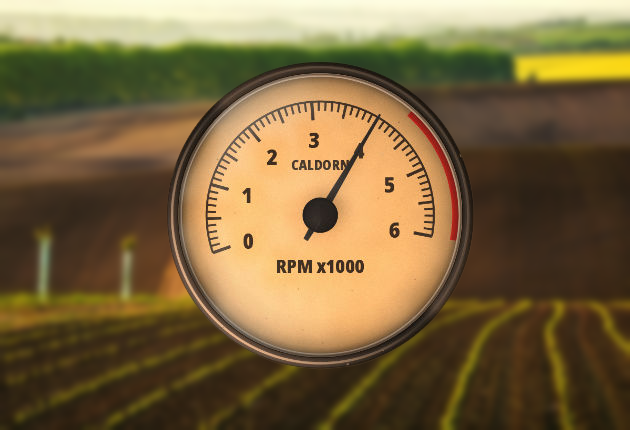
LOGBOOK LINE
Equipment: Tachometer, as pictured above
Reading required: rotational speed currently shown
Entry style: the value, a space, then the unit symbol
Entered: 4000 rpm
